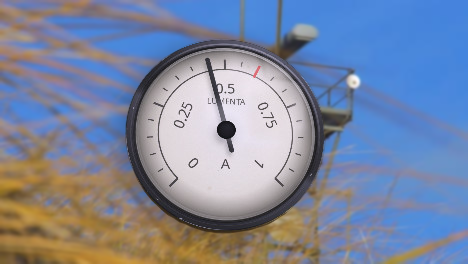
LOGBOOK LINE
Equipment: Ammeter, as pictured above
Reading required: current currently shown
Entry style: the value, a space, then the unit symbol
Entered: 0.45 A
